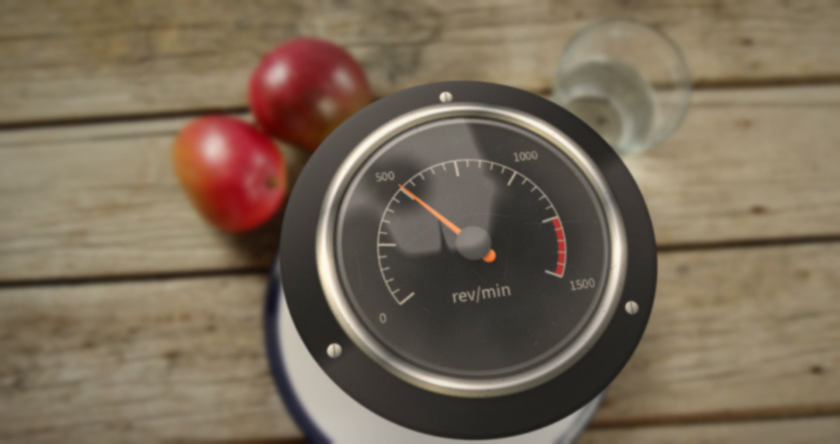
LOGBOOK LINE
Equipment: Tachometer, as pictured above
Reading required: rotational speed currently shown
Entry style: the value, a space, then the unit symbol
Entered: 500 rpm
